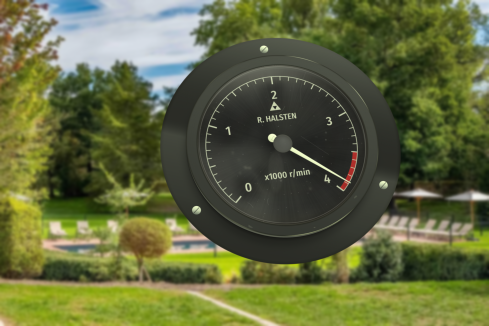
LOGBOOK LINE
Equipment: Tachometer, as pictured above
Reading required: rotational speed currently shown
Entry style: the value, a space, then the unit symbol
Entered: 3900 rpm
